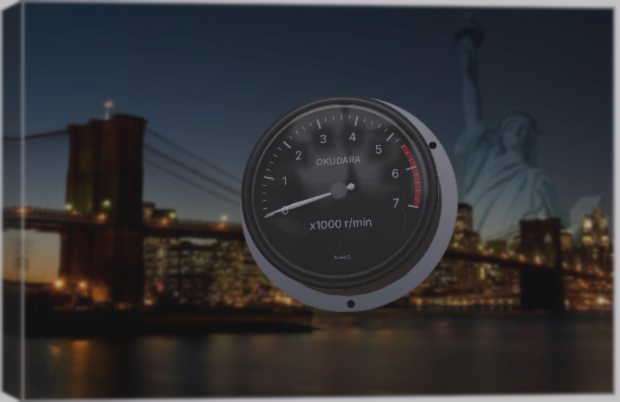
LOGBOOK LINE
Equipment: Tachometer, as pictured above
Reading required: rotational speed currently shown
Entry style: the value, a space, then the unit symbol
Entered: 0 rpm
